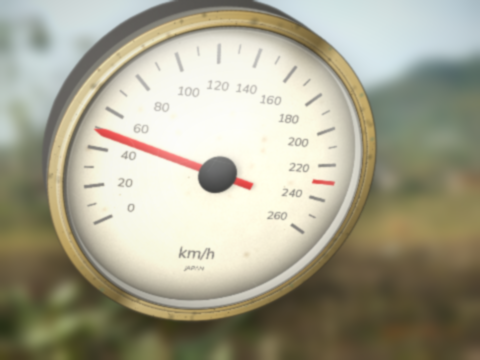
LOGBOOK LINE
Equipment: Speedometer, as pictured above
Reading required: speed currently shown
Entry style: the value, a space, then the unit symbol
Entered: 50 km/h
